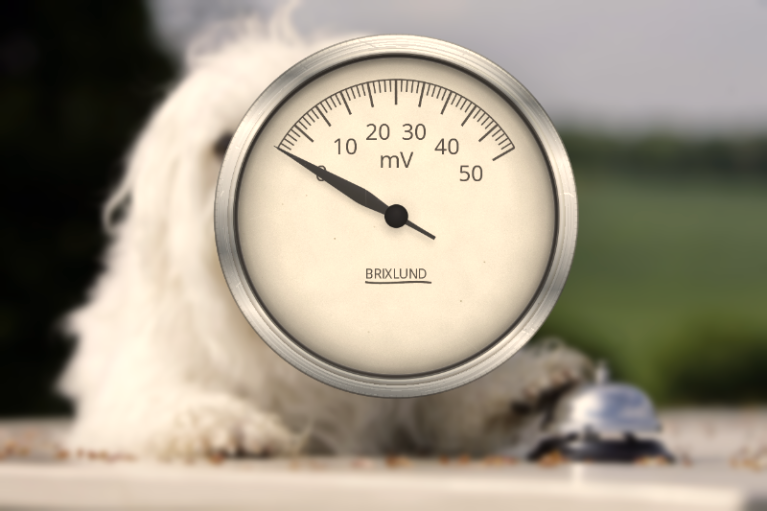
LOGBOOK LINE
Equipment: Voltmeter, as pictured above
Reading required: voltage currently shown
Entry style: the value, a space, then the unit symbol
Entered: 0 mV
